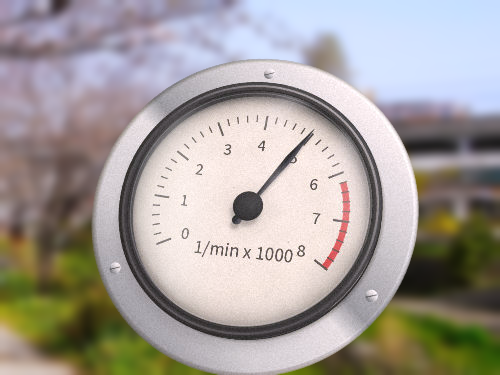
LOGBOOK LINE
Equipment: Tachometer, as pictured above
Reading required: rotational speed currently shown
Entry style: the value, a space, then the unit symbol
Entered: 5000 rpm
